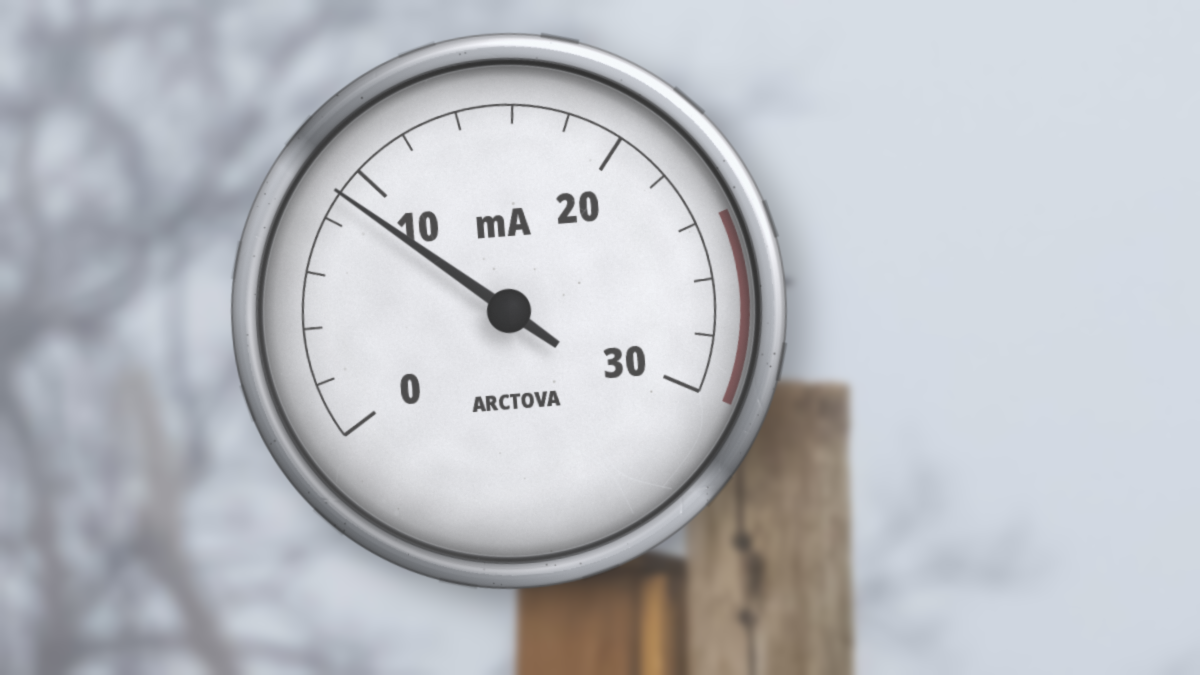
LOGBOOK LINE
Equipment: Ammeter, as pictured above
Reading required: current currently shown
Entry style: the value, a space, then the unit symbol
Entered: 9 mA
